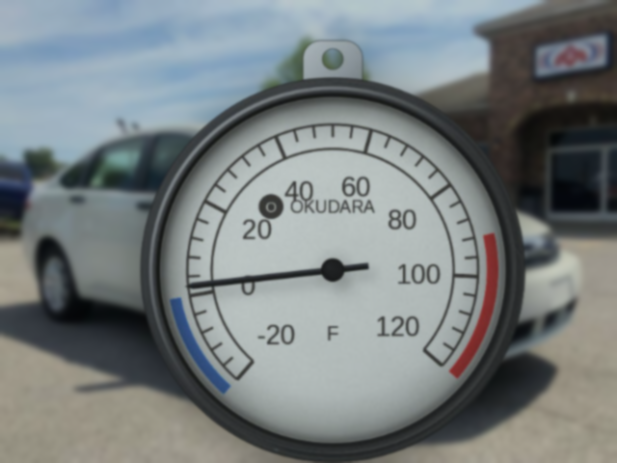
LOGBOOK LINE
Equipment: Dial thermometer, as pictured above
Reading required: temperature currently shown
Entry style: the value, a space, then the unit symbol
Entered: 2 °F
